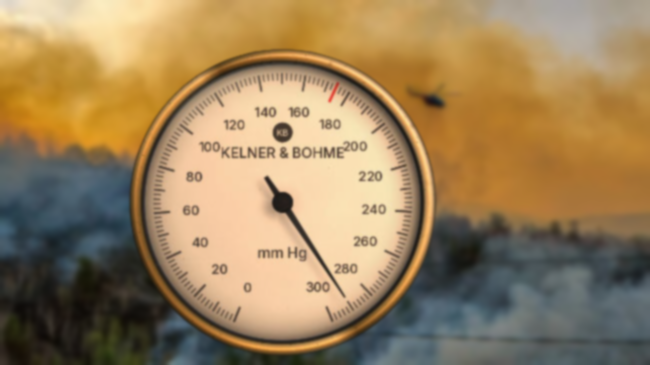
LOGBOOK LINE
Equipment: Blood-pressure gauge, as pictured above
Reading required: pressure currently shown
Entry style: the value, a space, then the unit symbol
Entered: 290 mmHg
